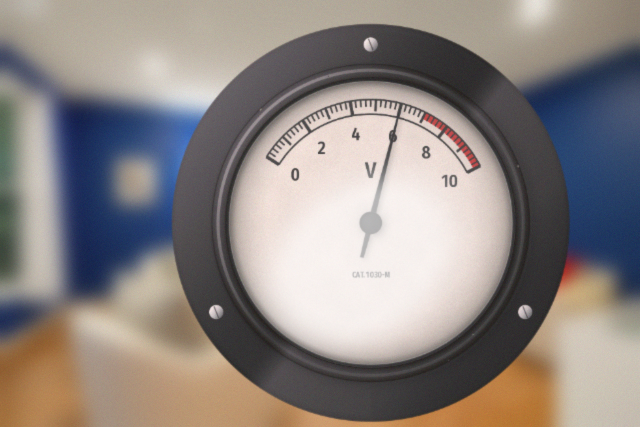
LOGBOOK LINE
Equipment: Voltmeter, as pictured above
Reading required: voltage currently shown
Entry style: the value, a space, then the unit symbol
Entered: 6 V
